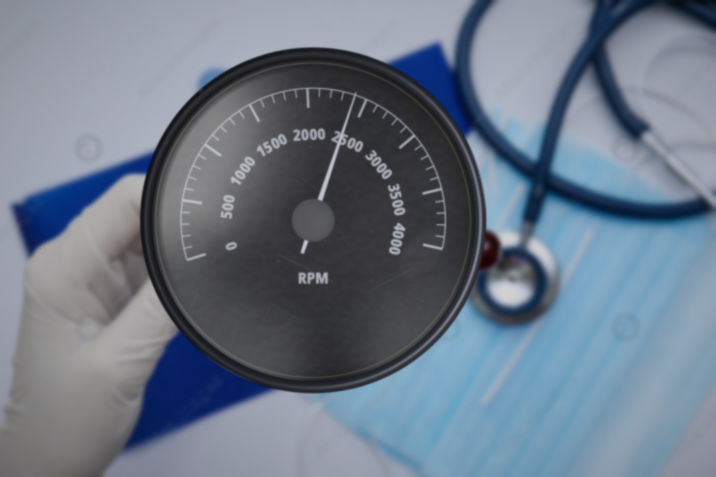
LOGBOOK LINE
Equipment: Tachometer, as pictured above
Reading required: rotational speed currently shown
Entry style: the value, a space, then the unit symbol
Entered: 2400 rpm
